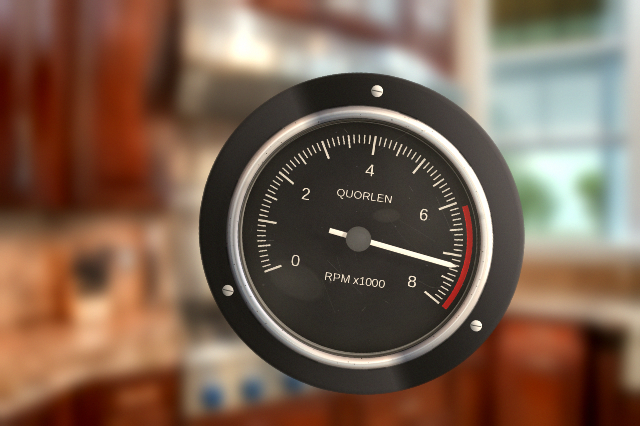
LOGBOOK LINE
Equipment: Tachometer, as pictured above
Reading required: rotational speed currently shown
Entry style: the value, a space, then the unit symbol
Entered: 7200 rpm
